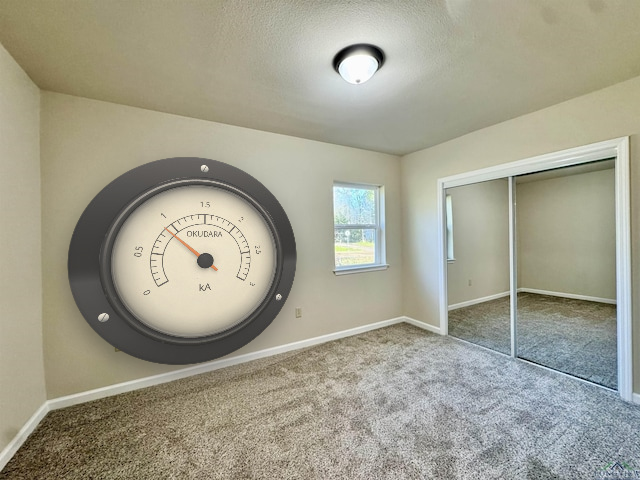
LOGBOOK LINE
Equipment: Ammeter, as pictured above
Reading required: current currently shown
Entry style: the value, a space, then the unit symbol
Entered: 0.9 kA
